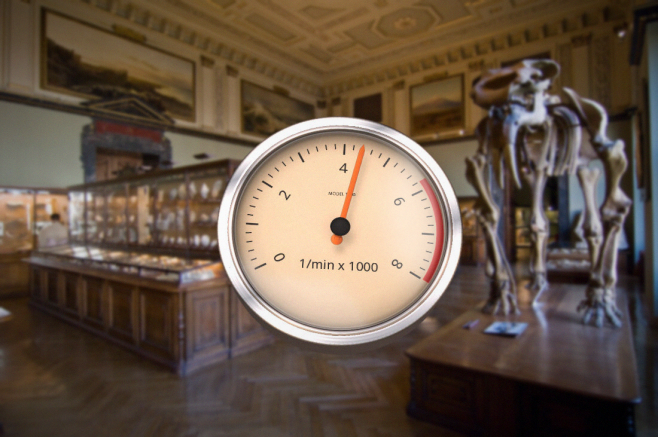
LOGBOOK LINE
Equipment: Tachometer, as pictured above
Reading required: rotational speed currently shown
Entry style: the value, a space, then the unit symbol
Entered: 4400 rpm
